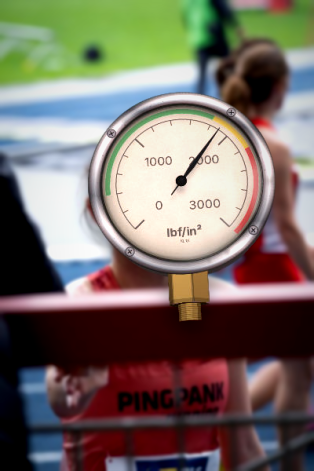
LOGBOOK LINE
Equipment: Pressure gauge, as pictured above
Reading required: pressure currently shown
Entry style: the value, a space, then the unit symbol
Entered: 1900 psi
